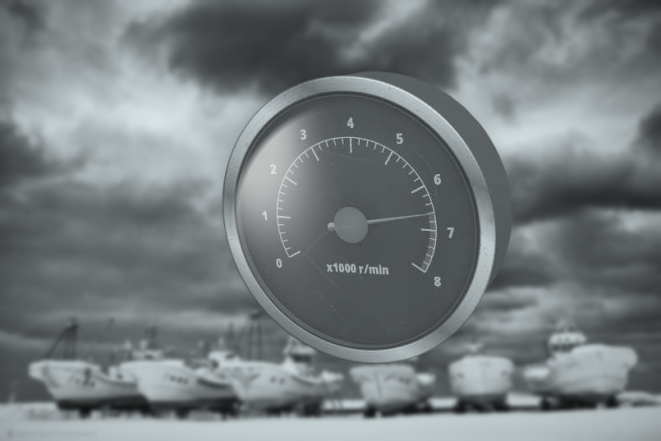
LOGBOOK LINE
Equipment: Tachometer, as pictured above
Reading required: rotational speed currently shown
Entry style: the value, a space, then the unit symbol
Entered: 6600 rpm
